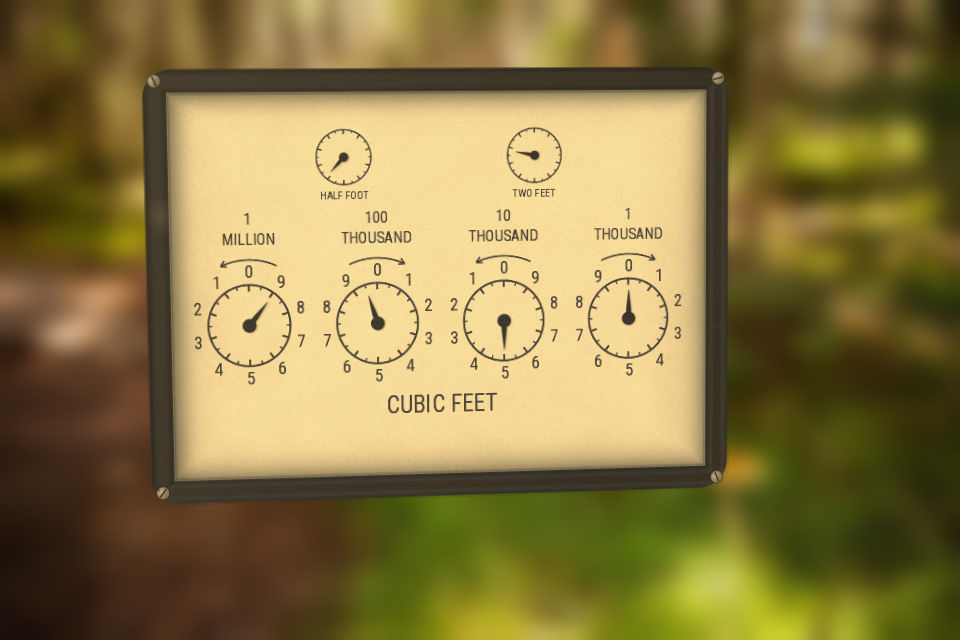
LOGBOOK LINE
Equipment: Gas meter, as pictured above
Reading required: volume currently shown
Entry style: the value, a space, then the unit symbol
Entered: 895000 ft³
